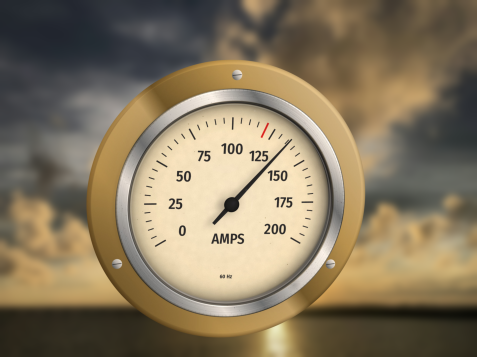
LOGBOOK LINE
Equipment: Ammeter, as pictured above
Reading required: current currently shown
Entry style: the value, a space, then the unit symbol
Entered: 135 A
